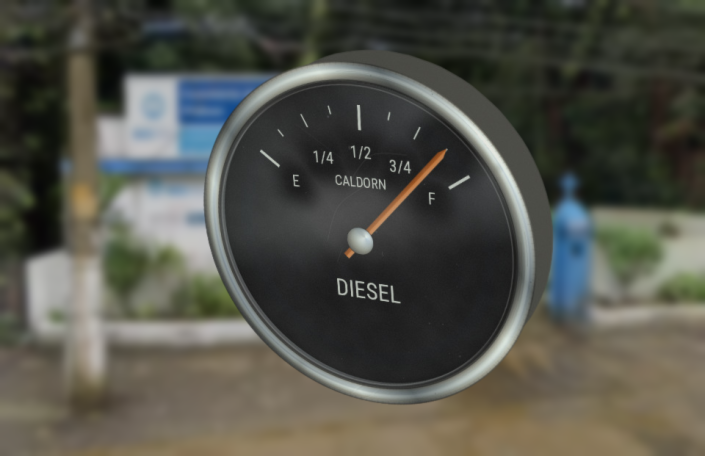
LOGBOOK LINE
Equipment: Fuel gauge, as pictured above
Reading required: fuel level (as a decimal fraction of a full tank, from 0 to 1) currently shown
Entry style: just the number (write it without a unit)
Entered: 0.875
